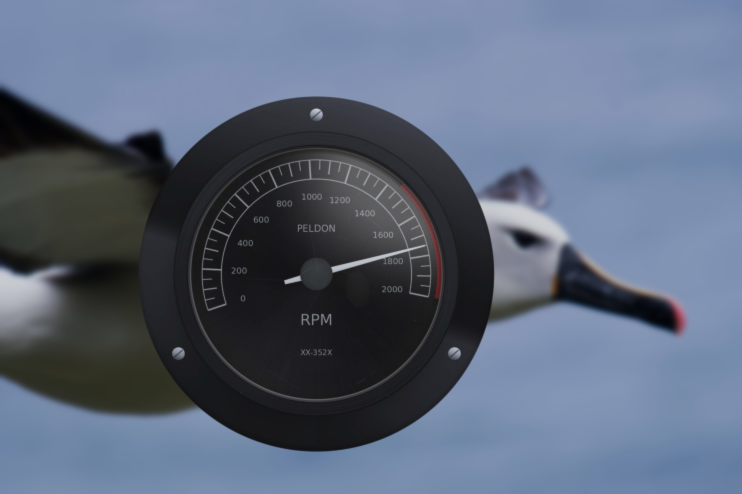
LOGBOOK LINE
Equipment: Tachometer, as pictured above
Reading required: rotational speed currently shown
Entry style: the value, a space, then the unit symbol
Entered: 1750 rpm
